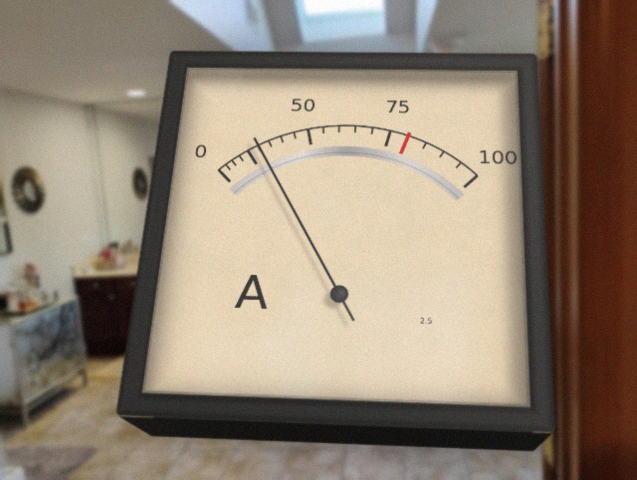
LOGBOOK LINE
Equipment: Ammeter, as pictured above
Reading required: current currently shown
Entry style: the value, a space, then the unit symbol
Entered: 30 A
